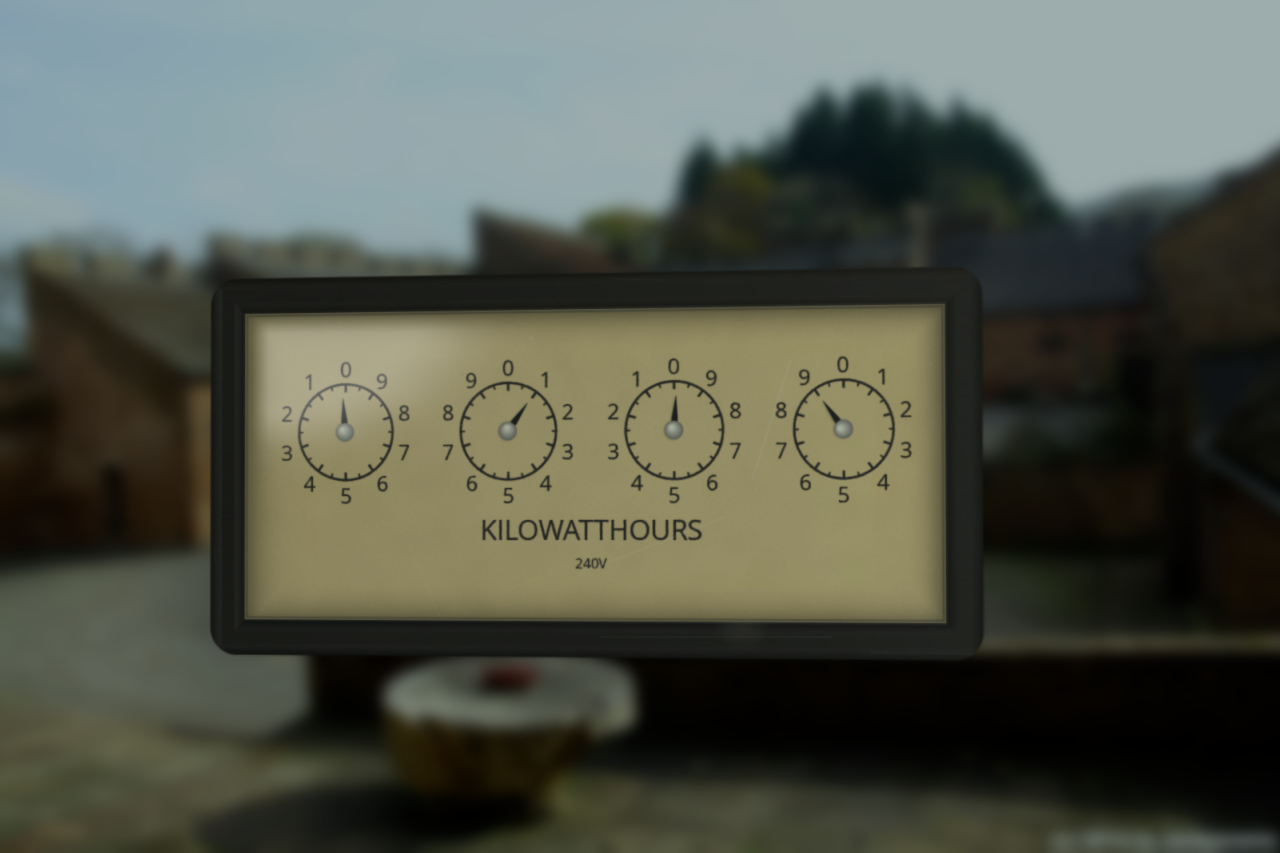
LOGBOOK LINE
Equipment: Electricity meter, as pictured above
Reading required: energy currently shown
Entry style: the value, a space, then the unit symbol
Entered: 99 kWh
